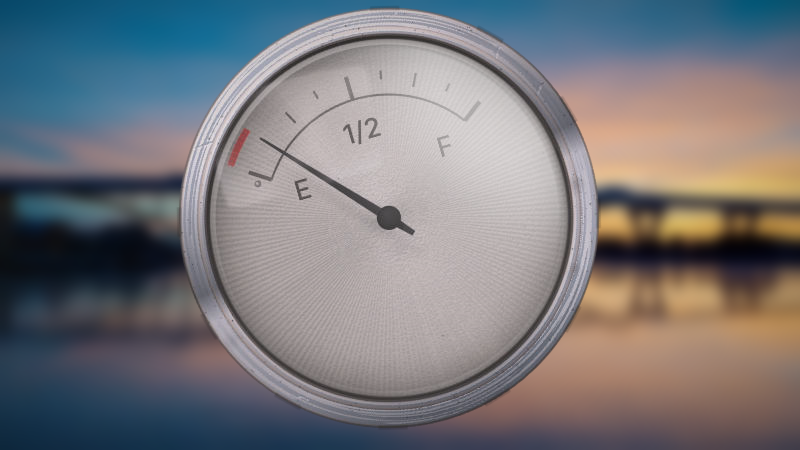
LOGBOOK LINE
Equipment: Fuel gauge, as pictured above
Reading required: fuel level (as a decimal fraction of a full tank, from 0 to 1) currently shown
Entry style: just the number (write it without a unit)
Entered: 0.125
